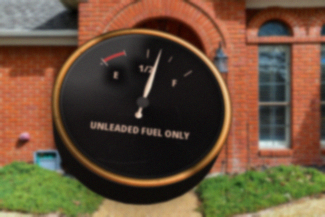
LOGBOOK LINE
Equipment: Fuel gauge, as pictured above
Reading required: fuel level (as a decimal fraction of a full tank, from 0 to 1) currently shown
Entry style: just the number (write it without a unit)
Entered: 0.625
